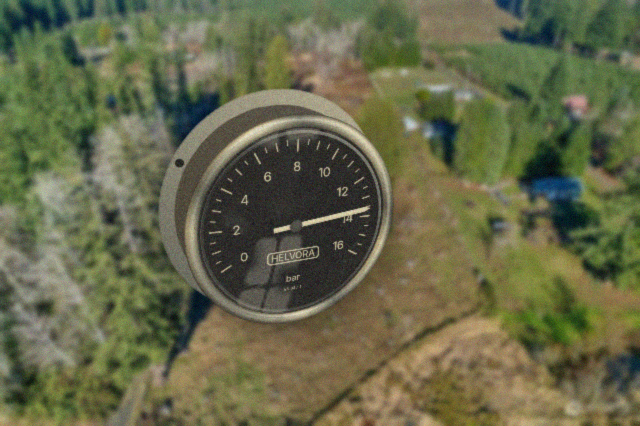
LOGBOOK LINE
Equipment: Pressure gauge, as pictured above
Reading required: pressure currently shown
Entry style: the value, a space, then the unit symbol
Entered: 13.5 bar
